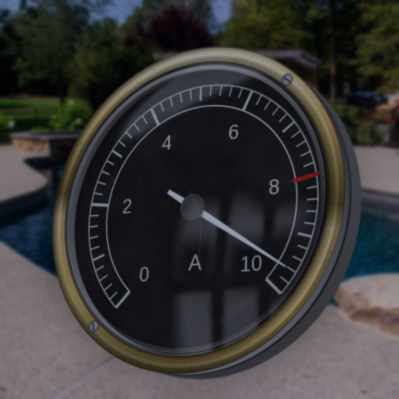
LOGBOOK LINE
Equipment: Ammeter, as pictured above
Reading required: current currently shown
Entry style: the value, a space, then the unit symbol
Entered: 9.6 A
